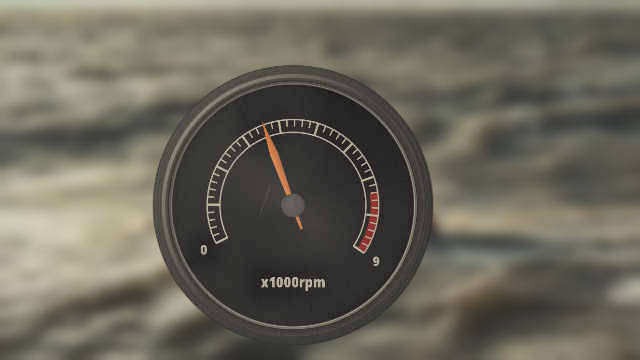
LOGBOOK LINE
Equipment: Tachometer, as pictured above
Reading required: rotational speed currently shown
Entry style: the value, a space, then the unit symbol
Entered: 3600 rpm
